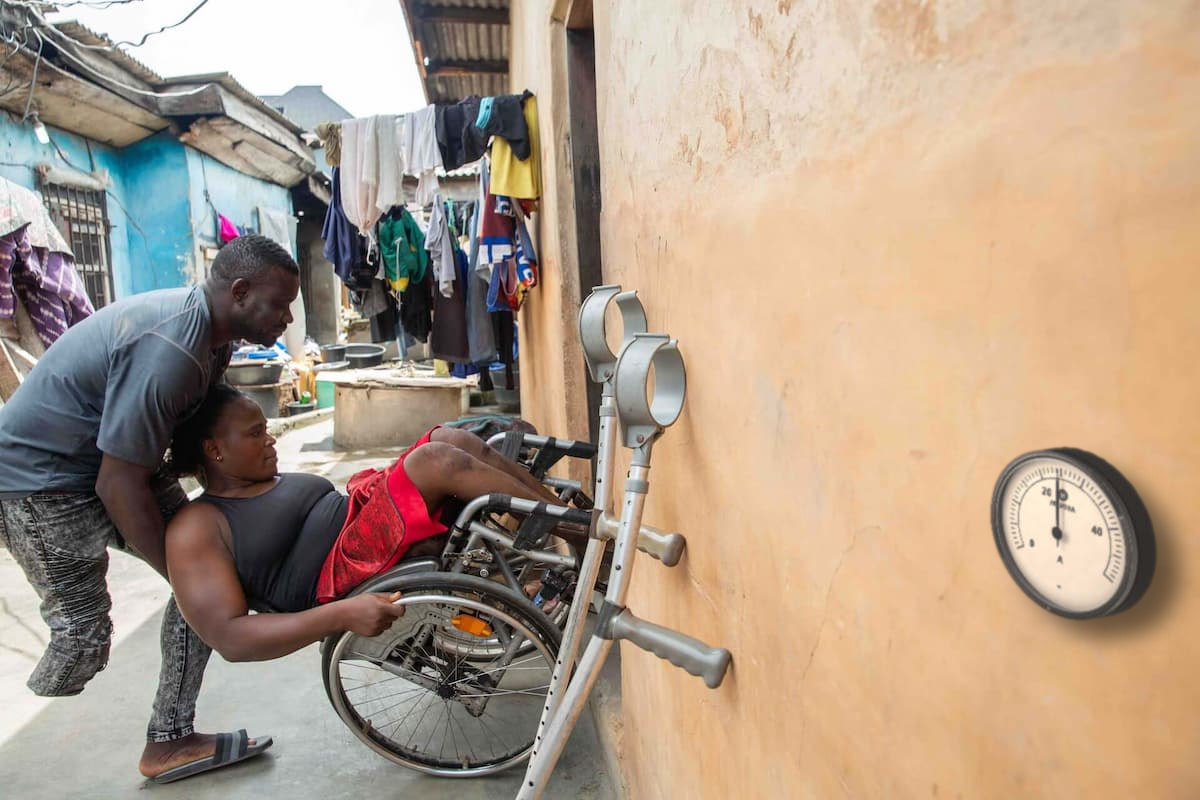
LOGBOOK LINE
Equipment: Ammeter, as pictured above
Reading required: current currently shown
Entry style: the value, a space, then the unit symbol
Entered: 25 A
